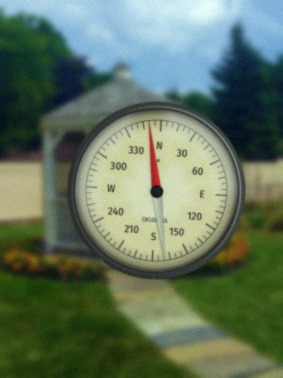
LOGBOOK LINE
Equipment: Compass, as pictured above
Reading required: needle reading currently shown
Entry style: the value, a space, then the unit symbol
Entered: 350 °
